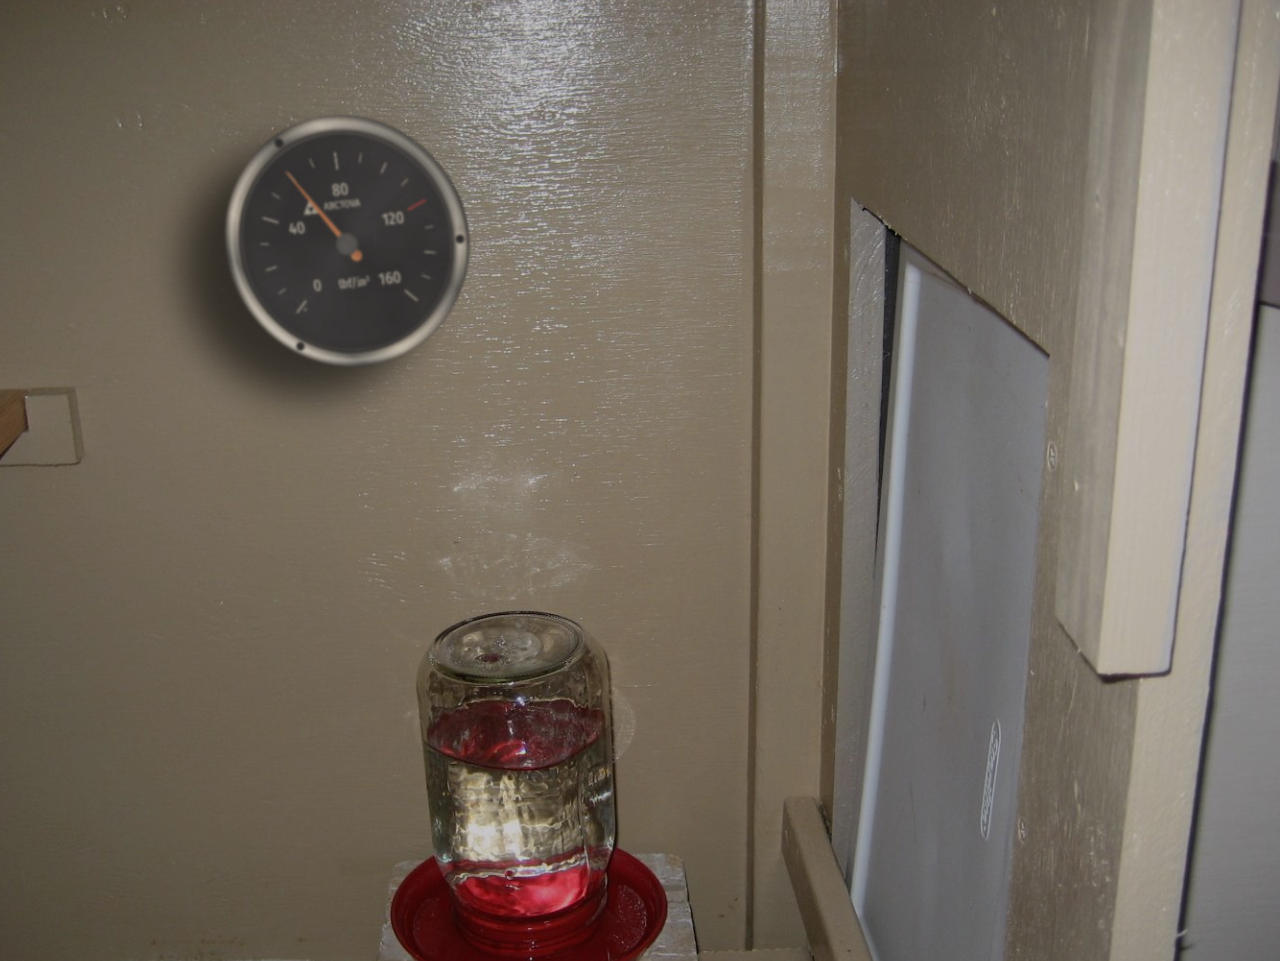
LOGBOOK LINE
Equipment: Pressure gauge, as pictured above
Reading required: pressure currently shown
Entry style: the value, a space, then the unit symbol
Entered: 60 psi
